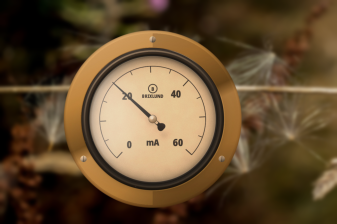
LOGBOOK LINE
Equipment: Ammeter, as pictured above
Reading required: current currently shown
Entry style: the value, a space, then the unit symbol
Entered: 20 mA
